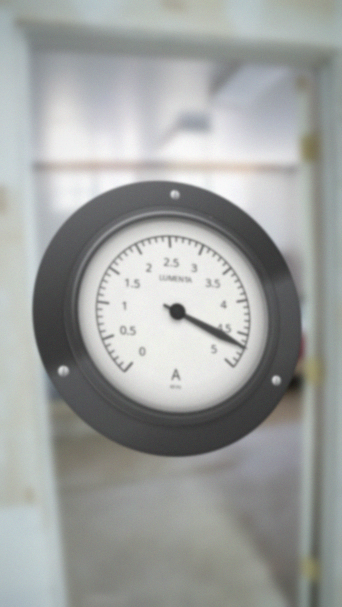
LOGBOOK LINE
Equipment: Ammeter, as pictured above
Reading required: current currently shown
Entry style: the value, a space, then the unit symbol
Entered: 4.7 A
